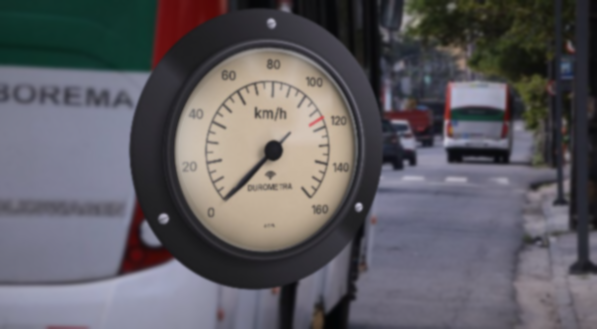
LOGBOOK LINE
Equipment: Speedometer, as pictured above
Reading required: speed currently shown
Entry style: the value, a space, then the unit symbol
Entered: 0 km/h
